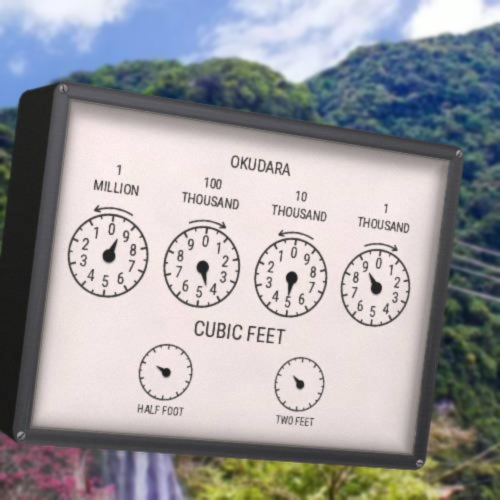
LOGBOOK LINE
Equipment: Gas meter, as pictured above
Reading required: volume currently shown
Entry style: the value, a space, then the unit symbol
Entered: 944900 ft³
